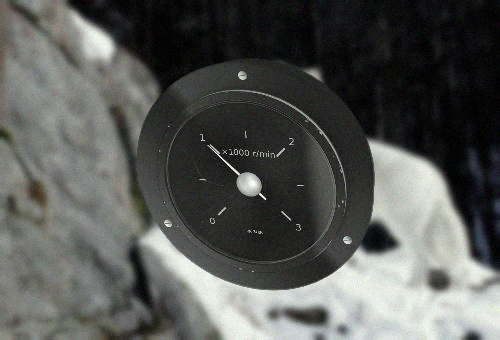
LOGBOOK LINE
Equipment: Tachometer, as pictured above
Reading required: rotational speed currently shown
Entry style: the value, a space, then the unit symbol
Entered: 1000 rpm
